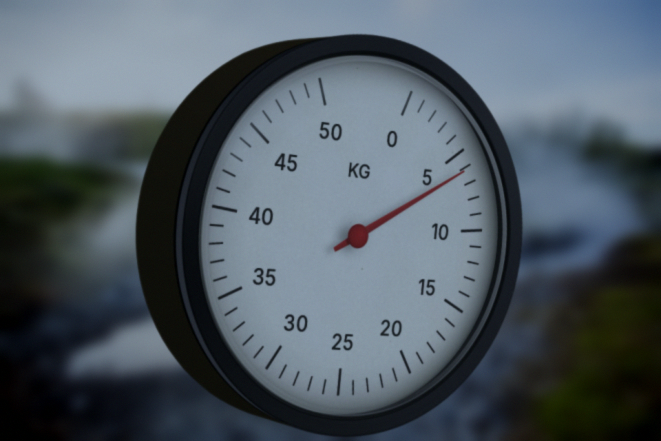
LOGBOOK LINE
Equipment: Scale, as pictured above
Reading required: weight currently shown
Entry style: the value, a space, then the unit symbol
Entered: 6 kg
